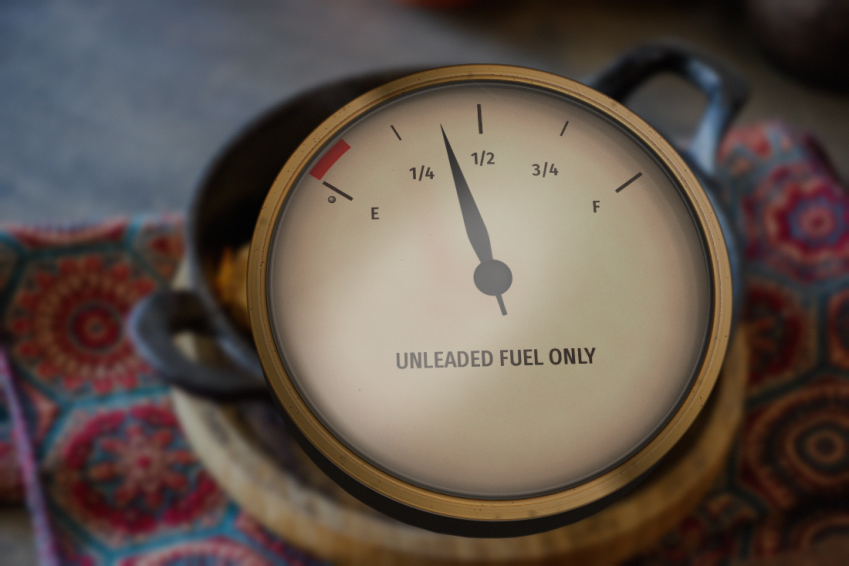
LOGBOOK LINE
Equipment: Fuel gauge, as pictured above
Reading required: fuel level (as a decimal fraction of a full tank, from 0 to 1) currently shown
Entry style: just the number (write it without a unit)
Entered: 0.375
